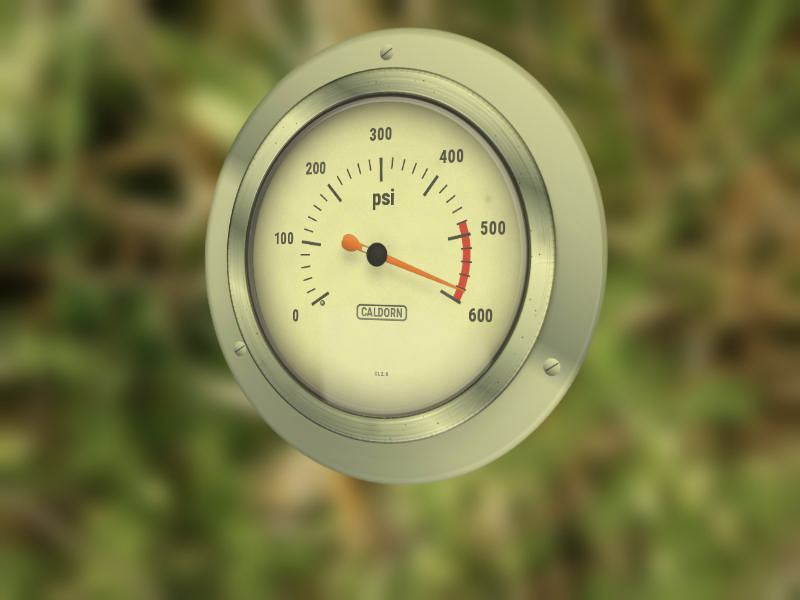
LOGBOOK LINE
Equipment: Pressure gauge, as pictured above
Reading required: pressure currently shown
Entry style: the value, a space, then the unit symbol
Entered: 580 psi
